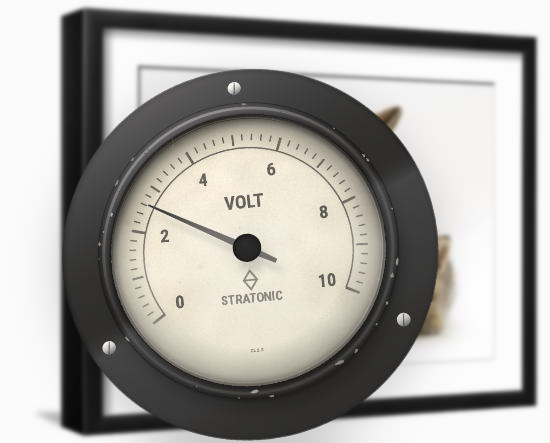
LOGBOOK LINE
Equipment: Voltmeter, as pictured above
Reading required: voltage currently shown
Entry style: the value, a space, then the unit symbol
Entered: 2.6 V
